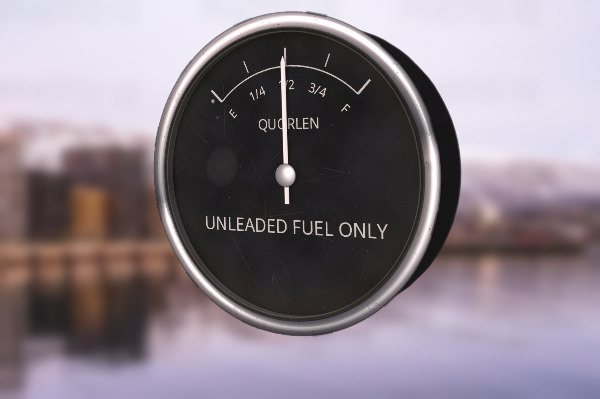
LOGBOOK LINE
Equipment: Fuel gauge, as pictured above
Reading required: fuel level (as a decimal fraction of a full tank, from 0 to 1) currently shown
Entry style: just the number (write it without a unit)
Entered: 0.5
